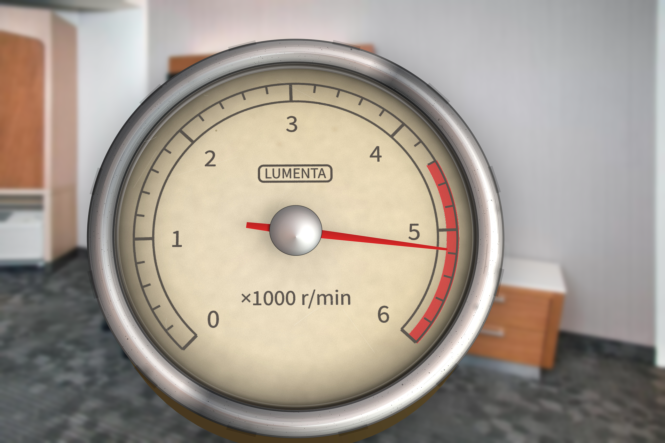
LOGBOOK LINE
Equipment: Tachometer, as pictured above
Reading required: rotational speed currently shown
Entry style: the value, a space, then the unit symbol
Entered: 5200 rpm
